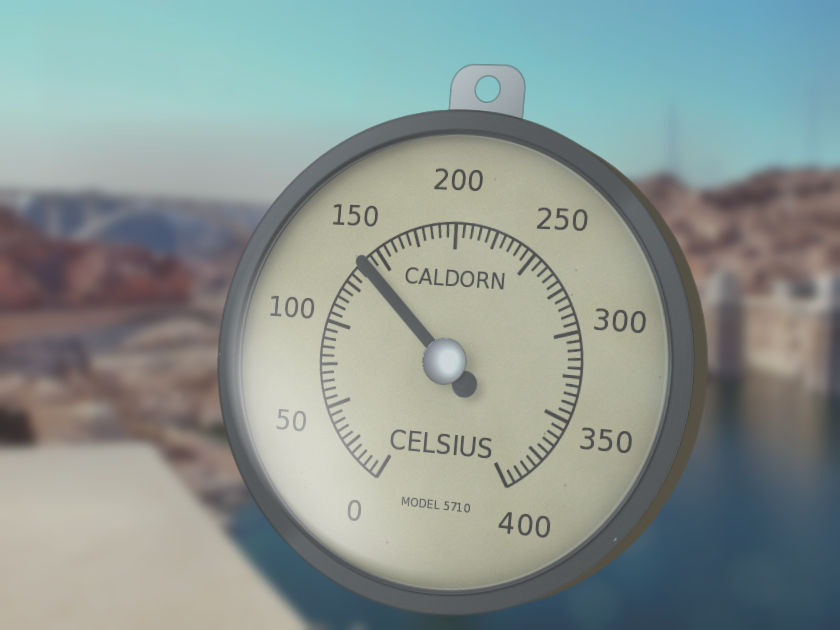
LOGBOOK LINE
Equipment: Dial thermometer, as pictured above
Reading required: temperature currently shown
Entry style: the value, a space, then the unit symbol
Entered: 140 °C
